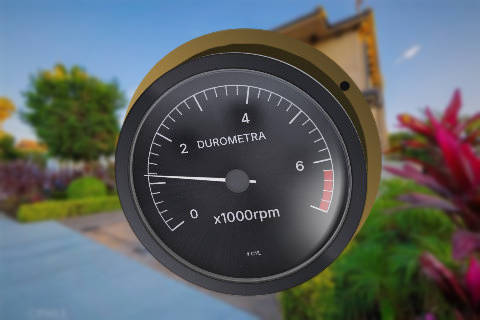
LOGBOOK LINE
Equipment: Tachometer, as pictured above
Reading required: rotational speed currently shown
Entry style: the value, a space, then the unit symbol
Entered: 1200 rpm
